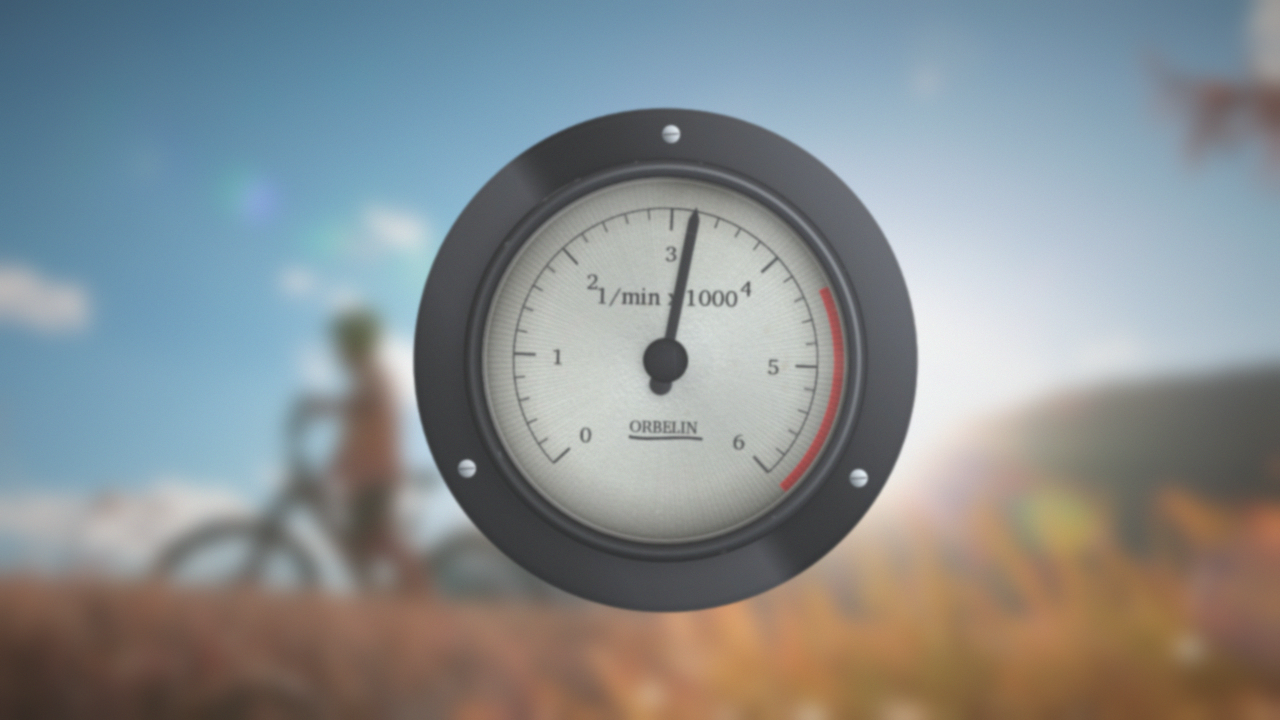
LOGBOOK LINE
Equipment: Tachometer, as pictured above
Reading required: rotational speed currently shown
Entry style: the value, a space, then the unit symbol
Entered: 3200 rpm
